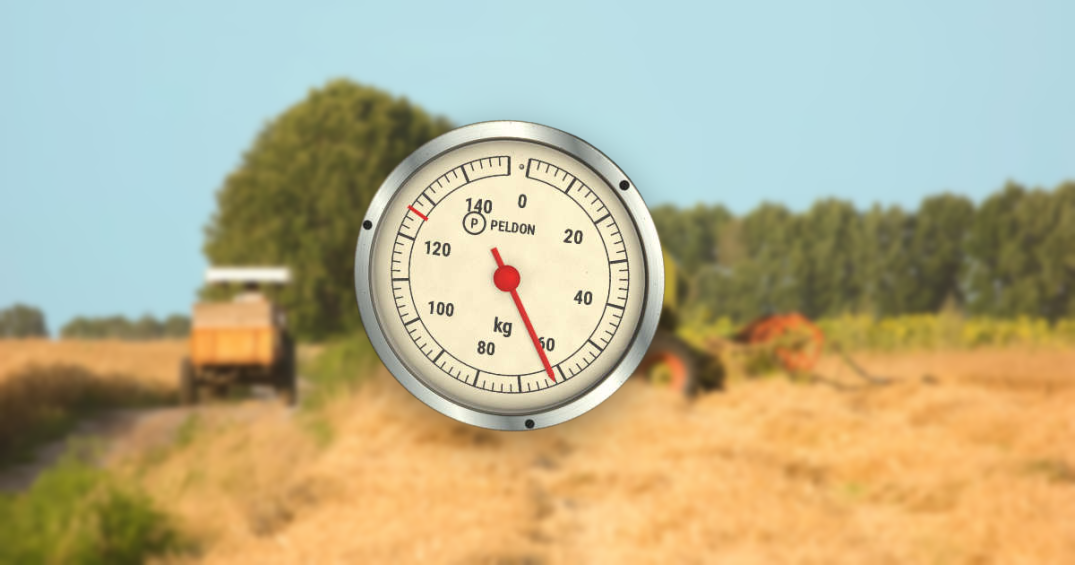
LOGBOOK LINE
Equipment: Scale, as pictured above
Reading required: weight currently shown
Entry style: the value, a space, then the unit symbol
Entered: 62 kg
